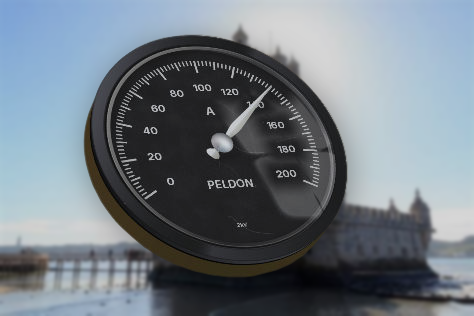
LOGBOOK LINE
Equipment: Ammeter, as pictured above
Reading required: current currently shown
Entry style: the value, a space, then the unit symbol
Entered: 140 A
